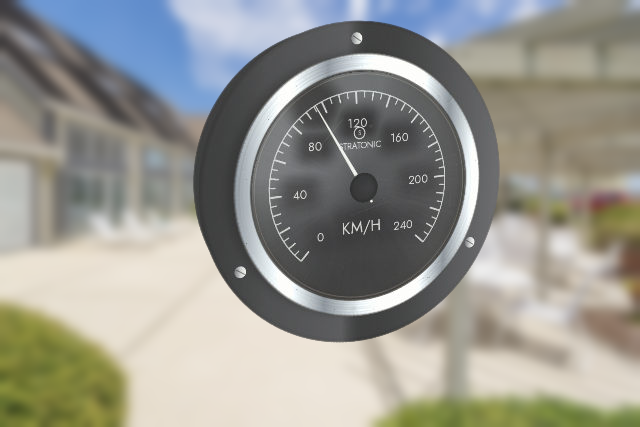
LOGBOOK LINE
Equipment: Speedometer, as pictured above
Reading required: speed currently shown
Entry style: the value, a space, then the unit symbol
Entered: 95 km/h
